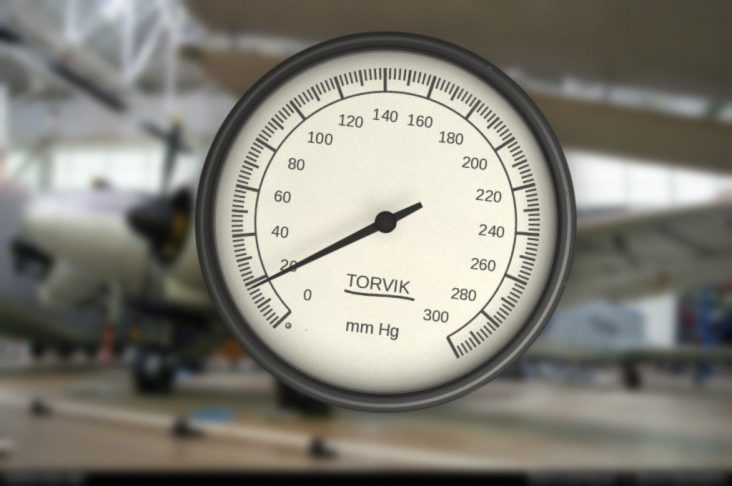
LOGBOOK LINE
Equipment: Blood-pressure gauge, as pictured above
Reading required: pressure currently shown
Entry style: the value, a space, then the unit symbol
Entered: 18 mmHg
